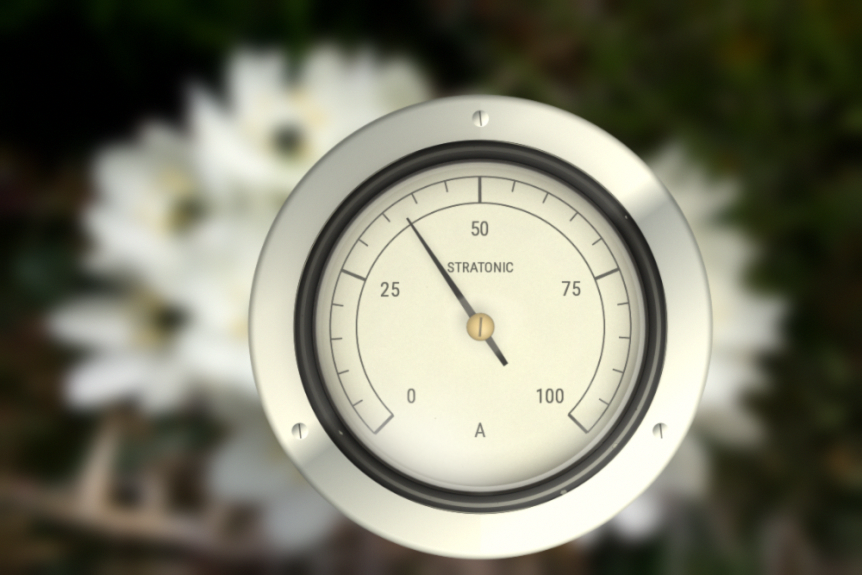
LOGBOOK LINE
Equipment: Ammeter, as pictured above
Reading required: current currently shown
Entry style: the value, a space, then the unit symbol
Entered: 37.5 A
